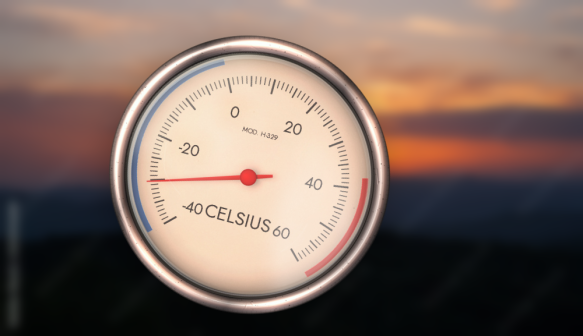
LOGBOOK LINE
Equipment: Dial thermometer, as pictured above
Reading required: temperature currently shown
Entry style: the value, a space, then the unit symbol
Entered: -30 °C
